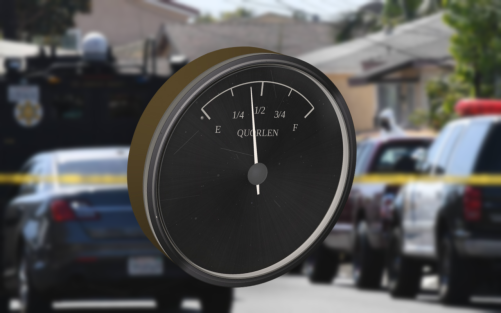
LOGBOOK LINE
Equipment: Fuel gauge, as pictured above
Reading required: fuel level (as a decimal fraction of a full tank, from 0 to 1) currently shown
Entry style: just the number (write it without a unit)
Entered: 0.375
